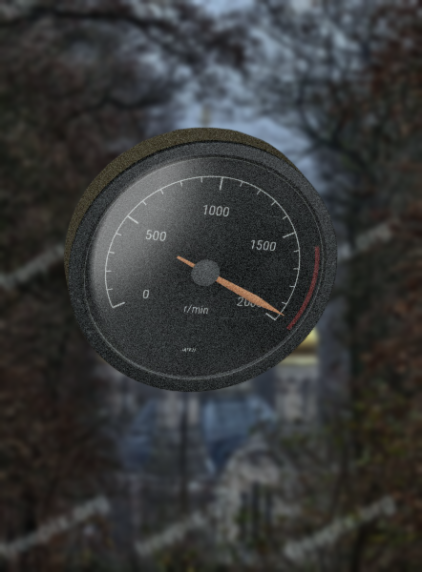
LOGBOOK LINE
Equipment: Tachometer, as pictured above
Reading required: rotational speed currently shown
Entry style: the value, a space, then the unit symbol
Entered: 1950 rpm
